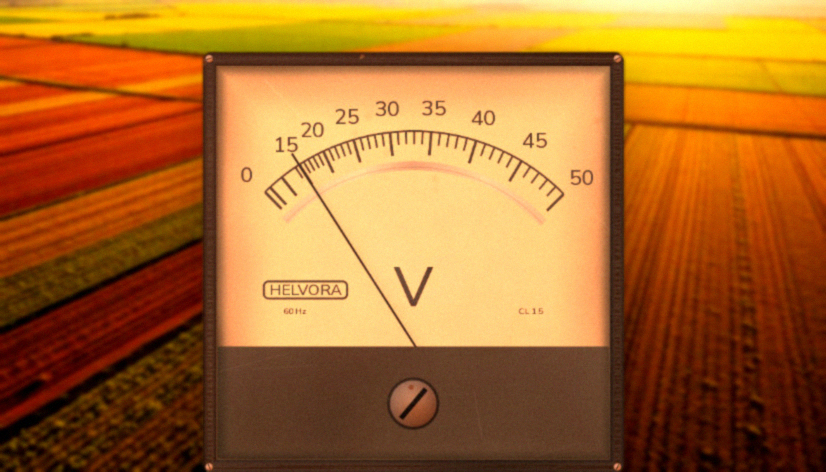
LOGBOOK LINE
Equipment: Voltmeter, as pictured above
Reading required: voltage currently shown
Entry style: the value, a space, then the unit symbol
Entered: 15 V
